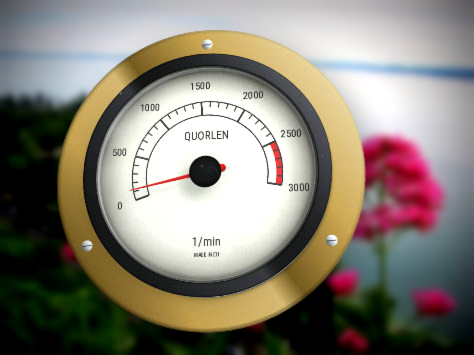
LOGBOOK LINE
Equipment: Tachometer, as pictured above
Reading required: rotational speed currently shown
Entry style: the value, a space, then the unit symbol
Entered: 100 rpm
